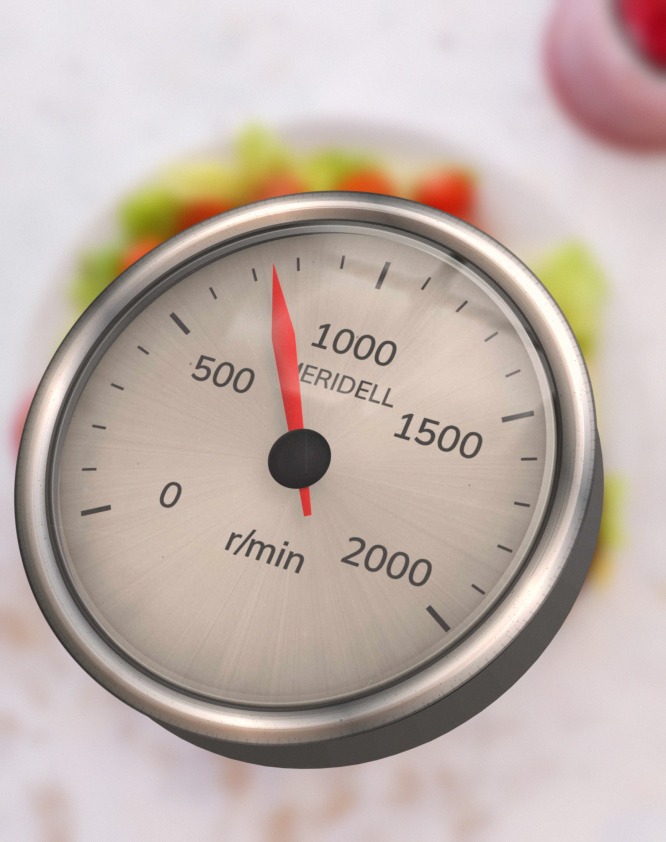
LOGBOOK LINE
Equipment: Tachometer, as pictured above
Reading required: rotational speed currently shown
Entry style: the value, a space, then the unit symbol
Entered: 750 rpm
